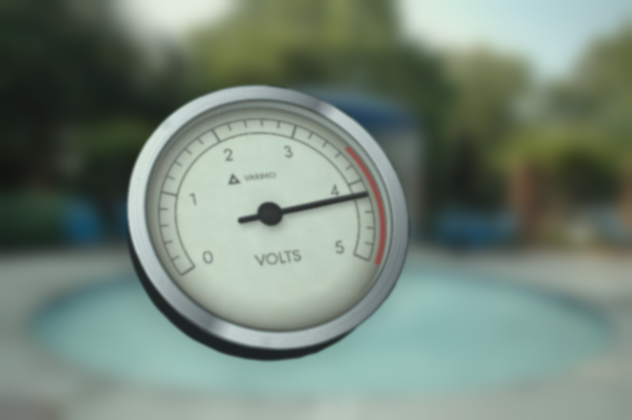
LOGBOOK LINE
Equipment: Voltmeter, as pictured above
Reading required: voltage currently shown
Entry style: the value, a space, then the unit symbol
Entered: 4.2 V
